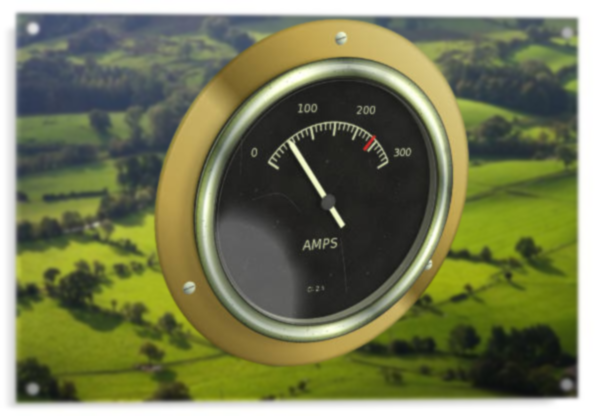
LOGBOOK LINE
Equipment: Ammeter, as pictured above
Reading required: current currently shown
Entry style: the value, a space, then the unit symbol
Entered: 50 A
